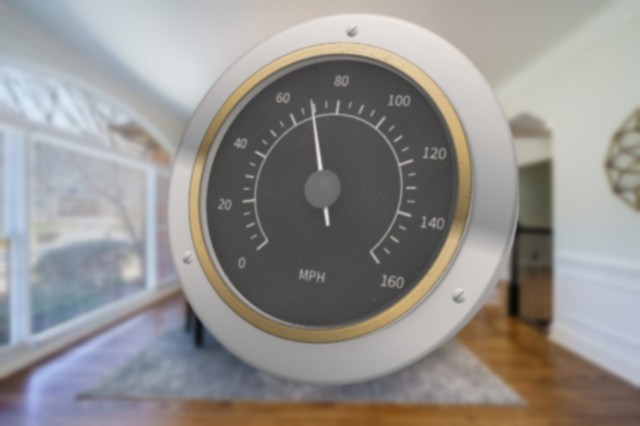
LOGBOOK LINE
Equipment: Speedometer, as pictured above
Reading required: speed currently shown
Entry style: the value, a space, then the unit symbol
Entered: 70 mph
